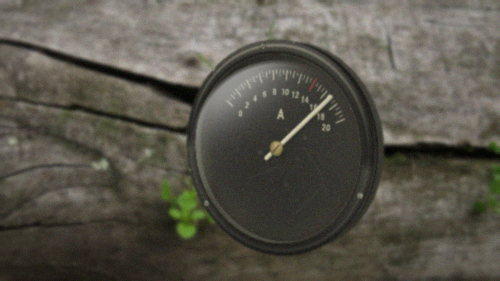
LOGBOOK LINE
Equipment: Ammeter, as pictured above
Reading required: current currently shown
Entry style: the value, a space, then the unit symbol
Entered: 17 A
